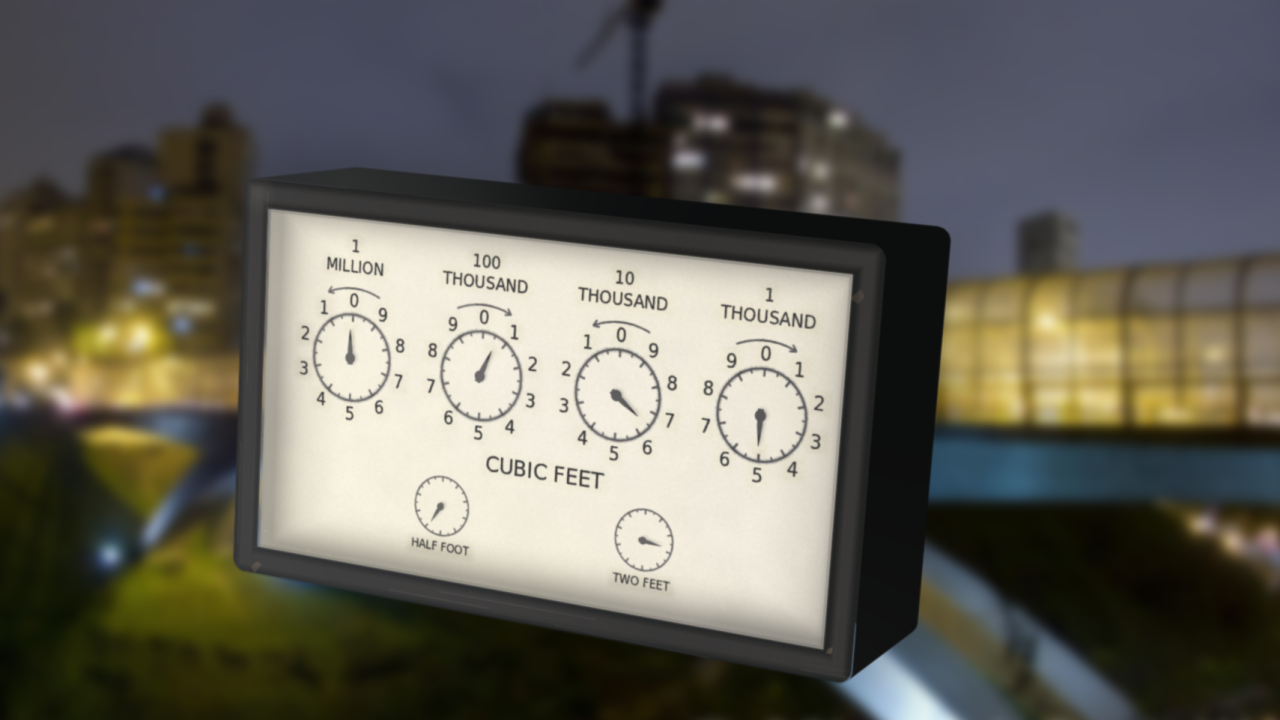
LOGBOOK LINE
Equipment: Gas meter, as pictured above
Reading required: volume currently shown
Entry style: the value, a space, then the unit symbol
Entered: 6500 ft³
